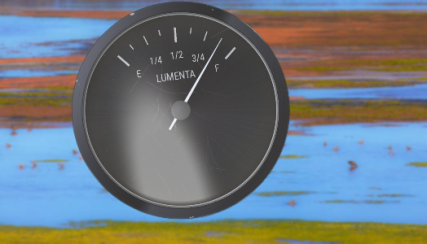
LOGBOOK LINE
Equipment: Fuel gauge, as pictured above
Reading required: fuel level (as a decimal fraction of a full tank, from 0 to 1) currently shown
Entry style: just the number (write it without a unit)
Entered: 0.875
